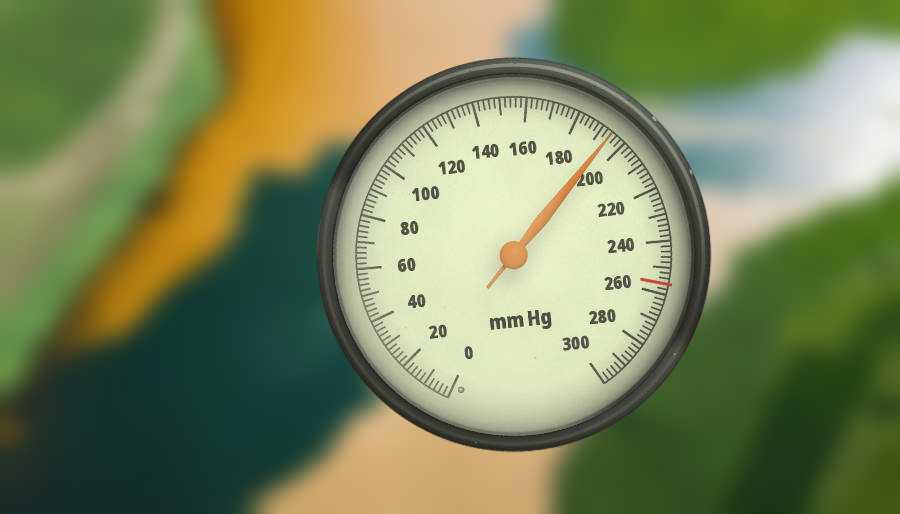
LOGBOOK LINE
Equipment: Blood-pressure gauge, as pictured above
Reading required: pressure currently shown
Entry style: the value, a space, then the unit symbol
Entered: 194 mmHg
